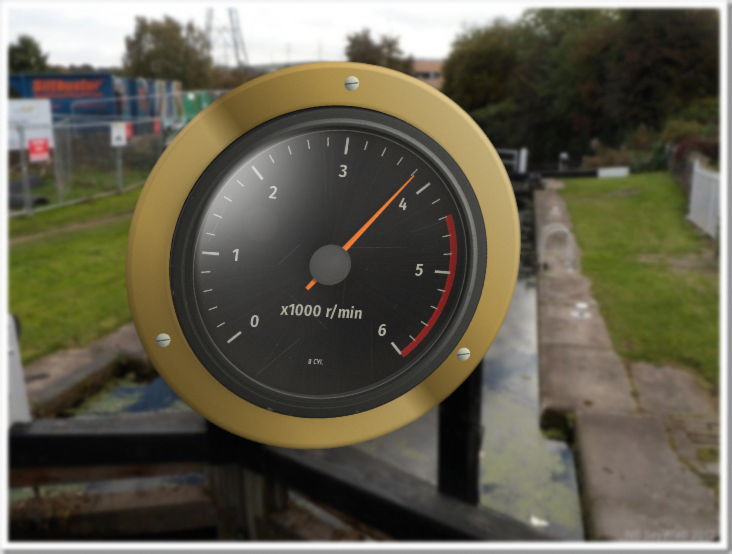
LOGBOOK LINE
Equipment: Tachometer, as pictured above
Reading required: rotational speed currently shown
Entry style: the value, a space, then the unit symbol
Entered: 3800 rpm
